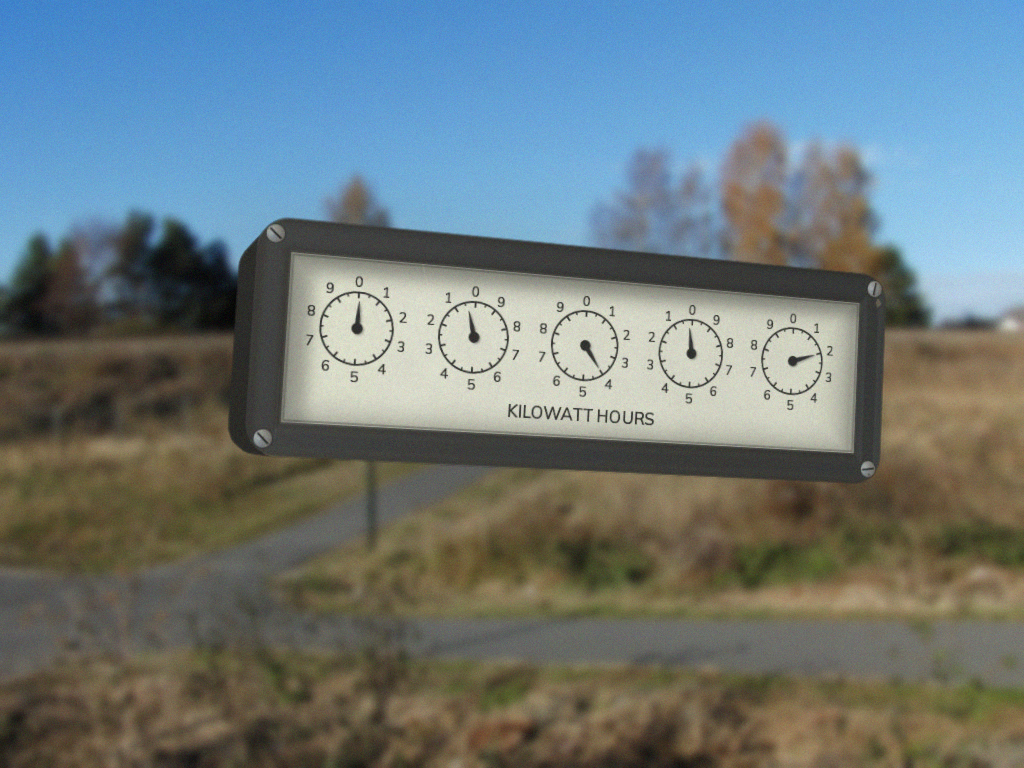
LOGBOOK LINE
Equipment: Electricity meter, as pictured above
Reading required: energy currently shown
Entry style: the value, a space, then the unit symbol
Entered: 402 kWh
